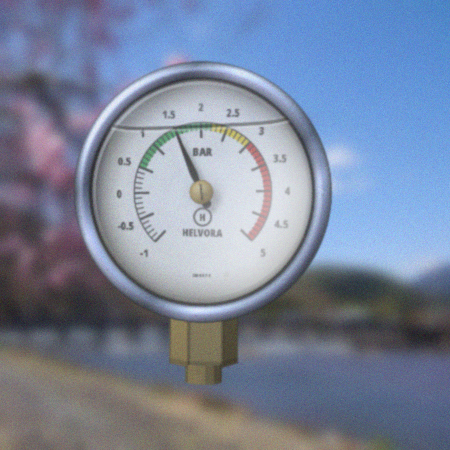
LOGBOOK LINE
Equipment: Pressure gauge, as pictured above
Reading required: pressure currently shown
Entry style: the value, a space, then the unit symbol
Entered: 1.5 bar
